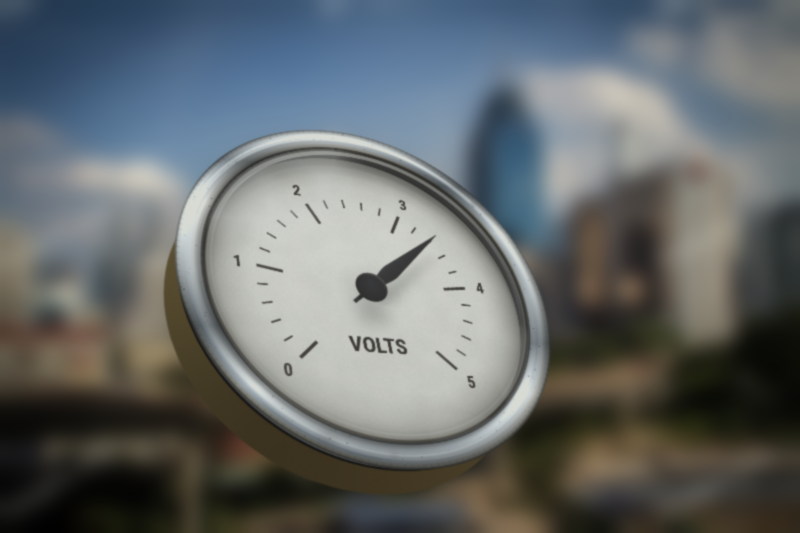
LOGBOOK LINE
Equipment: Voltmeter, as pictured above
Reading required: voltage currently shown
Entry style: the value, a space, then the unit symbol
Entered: 3.4 V
